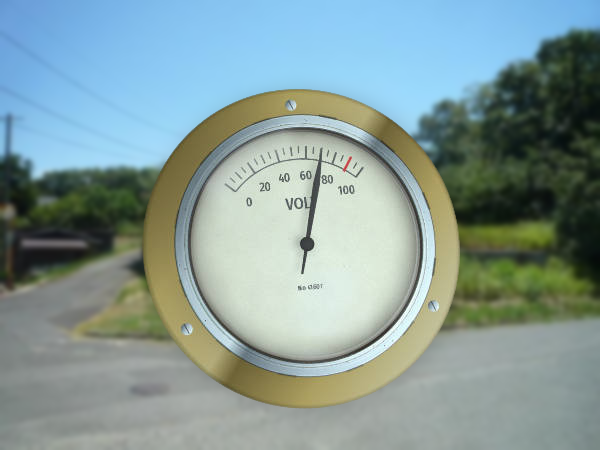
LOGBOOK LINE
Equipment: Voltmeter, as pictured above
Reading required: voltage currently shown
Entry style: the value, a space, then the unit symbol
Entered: 70 V
